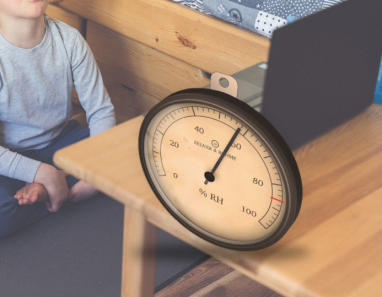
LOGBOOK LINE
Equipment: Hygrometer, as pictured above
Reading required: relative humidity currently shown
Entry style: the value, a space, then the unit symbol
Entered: 58 %
